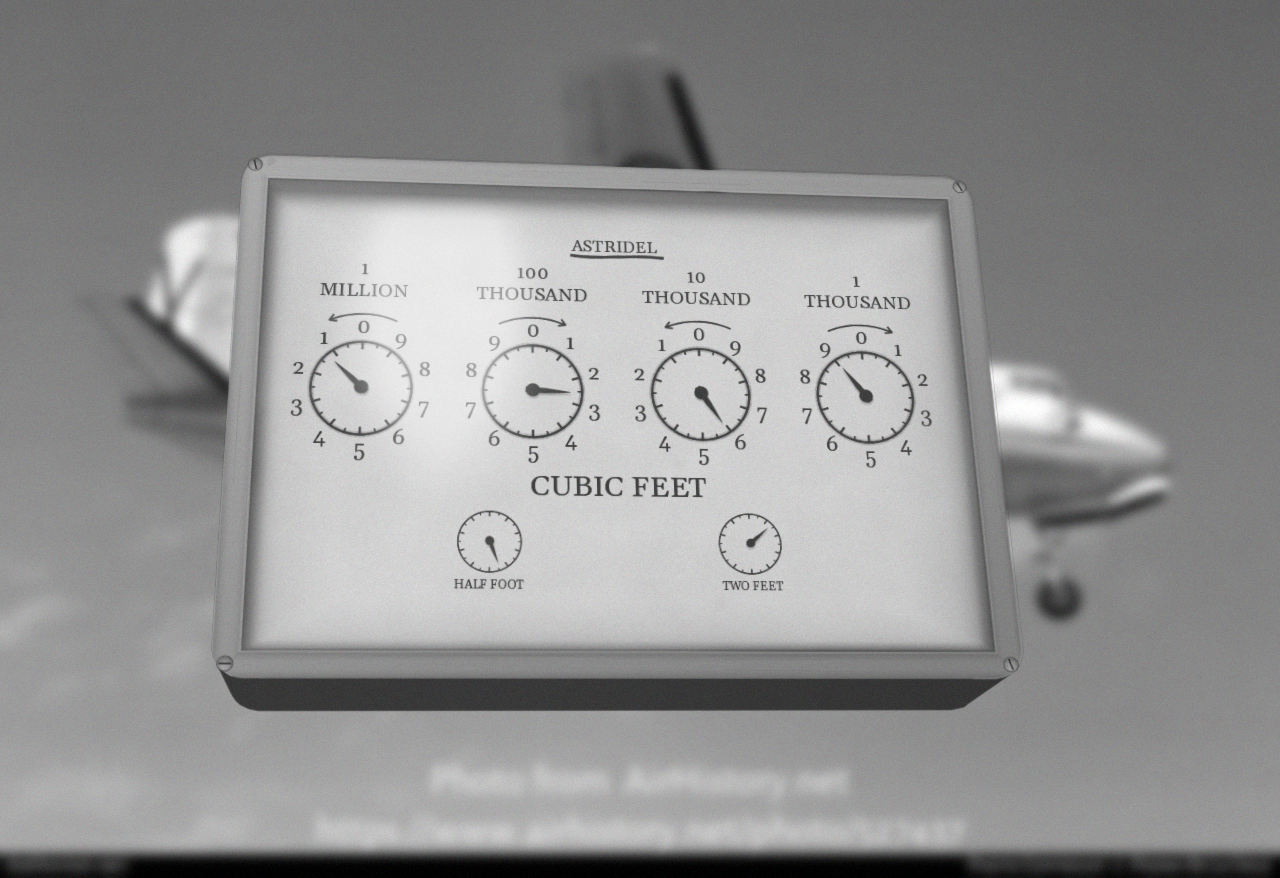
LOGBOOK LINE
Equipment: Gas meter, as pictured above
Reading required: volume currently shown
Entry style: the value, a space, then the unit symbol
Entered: 125900 ft³
